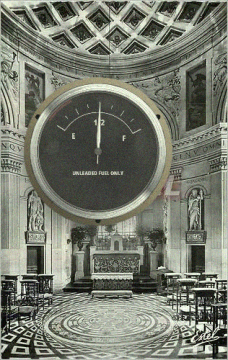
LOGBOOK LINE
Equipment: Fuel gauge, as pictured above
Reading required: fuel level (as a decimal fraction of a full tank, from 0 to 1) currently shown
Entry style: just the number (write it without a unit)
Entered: 0.5
